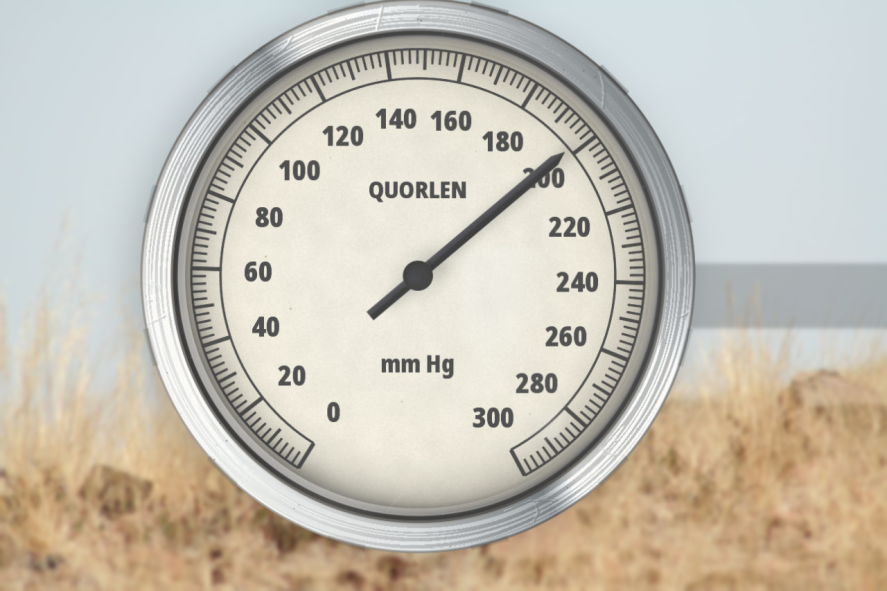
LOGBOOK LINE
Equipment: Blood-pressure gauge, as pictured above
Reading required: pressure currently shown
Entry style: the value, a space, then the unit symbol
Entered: 198 mmHg
